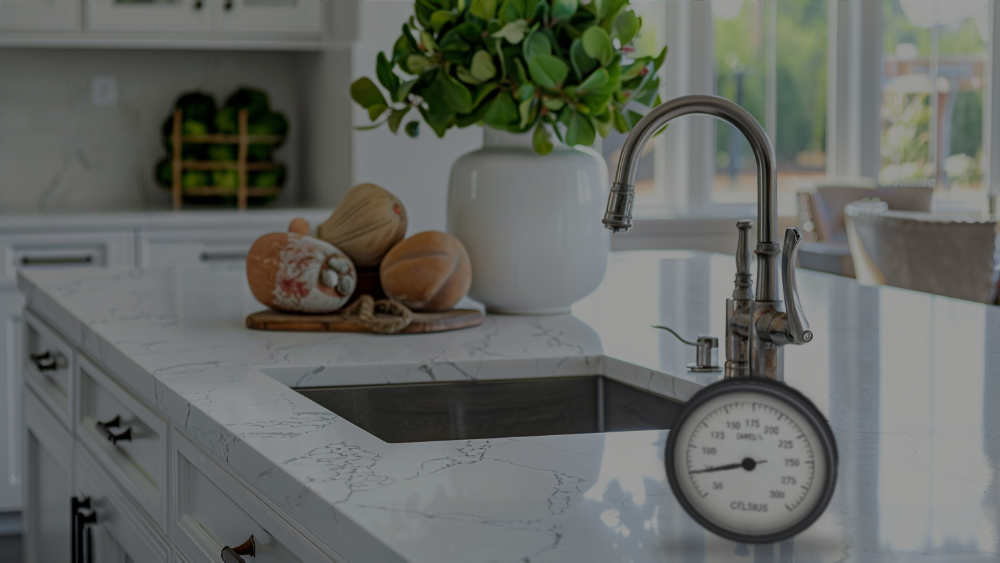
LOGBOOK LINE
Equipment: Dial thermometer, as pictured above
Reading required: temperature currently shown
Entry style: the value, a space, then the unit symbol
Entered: 75 °C
